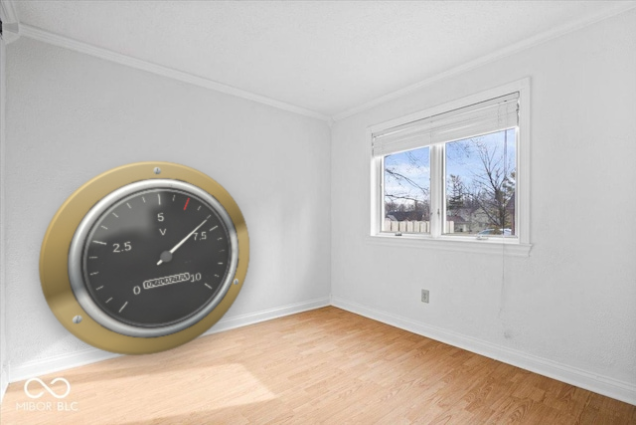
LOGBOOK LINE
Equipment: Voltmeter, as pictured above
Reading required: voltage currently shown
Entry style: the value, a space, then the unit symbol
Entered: 7 V
